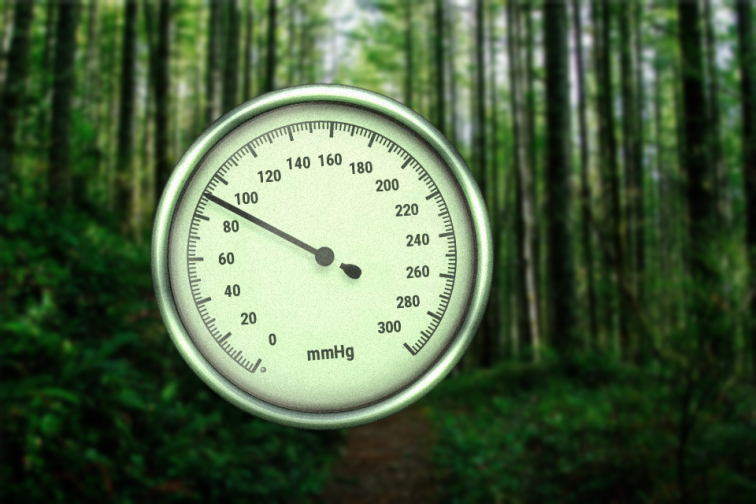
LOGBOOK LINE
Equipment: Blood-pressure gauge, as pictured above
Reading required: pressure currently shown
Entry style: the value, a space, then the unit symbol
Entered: 90 mmHg
